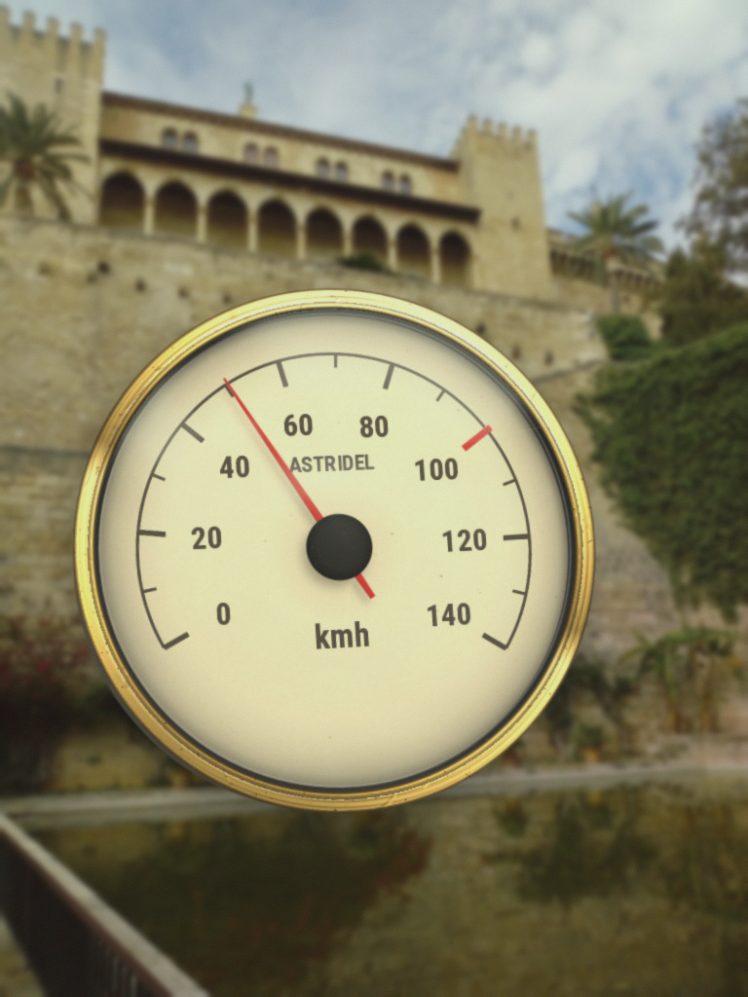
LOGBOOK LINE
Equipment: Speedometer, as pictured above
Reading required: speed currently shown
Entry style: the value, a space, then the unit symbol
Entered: 50 km/h
